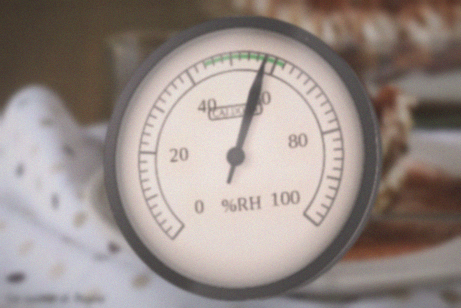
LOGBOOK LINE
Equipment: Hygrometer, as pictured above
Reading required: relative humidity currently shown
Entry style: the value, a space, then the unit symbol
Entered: 58 %
